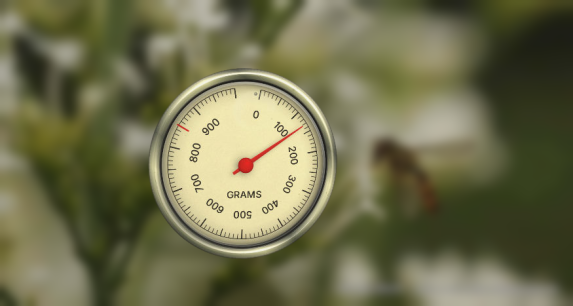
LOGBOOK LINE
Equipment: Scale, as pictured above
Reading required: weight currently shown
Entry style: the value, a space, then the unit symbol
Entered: 130 g
